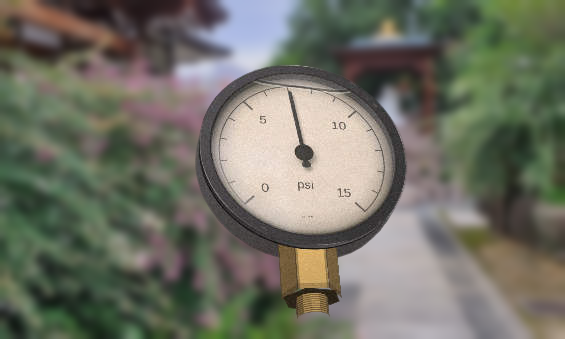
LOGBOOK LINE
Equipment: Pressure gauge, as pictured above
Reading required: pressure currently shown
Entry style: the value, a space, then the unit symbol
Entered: 7 psi
